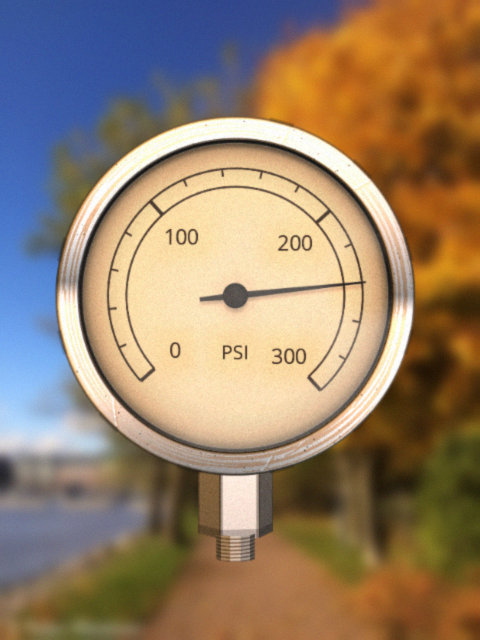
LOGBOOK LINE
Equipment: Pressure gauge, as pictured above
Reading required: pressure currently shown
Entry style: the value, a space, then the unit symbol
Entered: 240 psi
